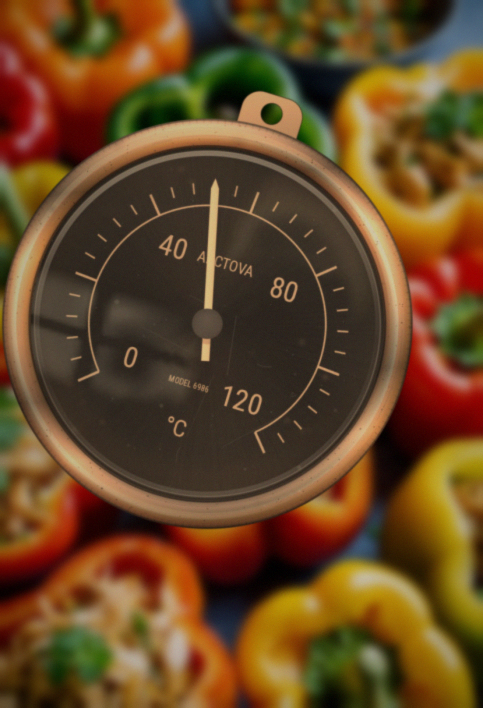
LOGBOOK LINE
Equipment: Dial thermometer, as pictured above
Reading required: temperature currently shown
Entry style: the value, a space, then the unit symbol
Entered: 52 °C
